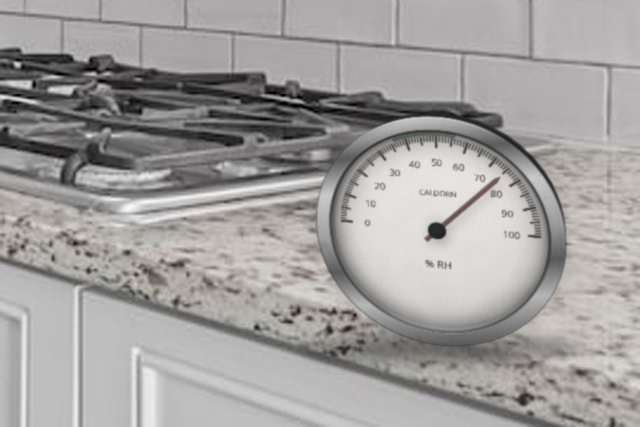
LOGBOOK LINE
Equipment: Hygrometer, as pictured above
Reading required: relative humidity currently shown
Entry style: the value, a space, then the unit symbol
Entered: 75 %
